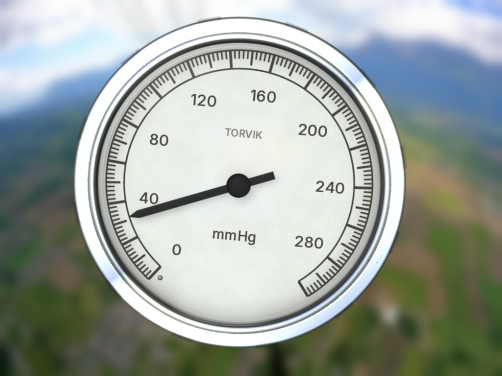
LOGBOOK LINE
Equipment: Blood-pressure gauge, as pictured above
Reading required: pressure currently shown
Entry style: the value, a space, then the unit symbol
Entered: 32 mmHg
